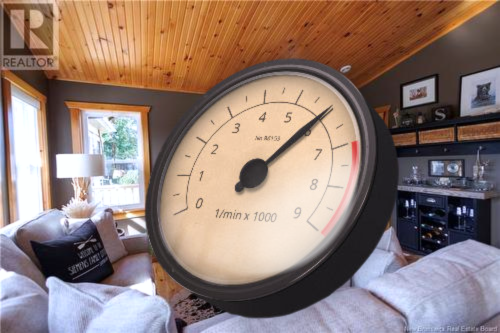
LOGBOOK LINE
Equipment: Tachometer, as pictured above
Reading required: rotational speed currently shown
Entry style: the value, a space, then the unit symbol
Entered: 6000 rpm
